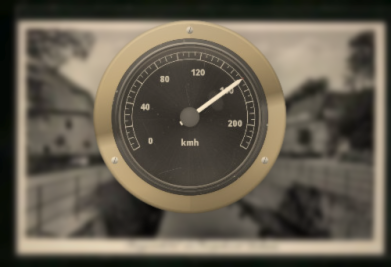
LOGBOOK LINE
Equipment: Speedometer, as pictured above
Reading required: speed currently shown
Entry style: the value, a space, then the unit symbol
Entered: 160 km/h
